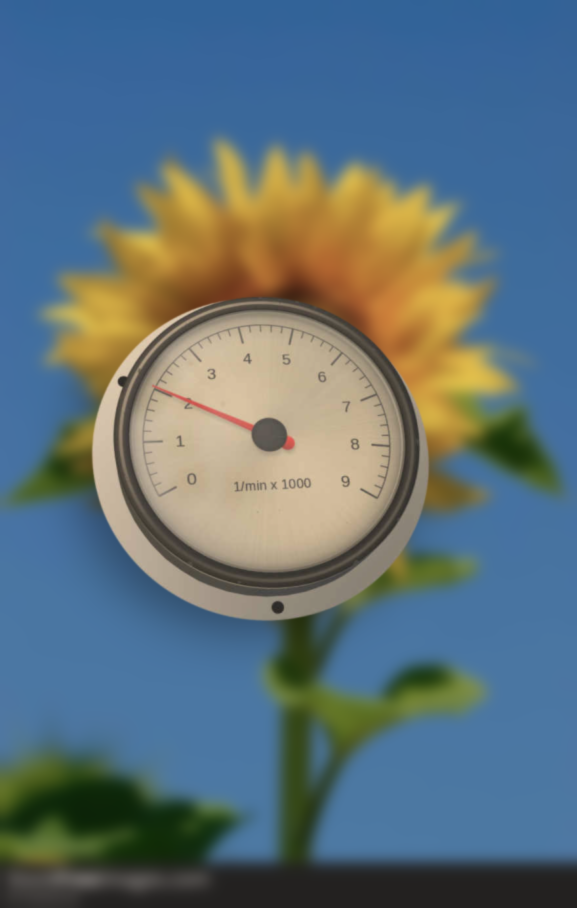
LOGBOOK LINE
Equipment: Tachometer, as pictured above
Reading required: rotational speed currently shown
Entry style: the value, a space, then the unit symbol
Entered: 2000 rpm
